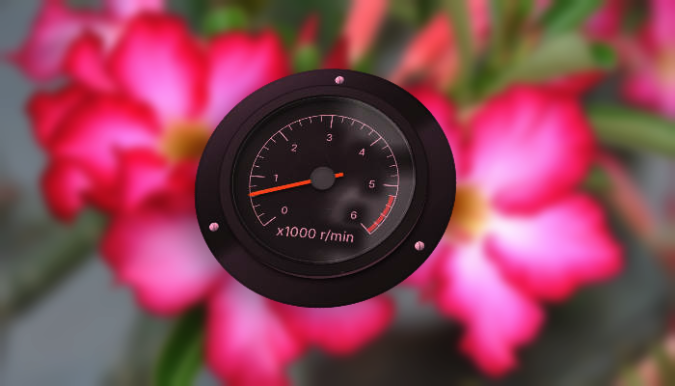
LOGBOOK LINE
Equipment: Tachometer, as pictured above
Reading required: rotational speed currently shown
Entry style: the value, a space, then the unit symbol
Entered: 600 rpm
